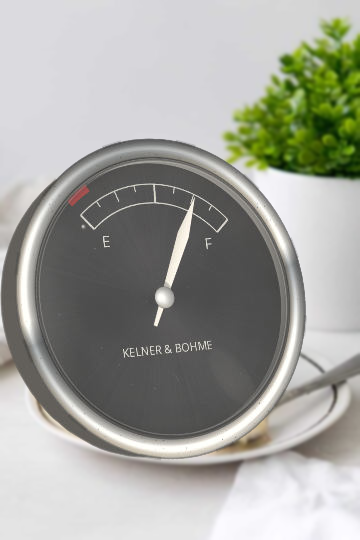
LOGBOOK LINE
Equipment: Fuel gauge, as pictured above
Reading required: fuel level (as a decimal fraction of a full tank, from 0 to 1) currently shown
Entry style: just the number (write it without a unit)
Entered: 0.75
